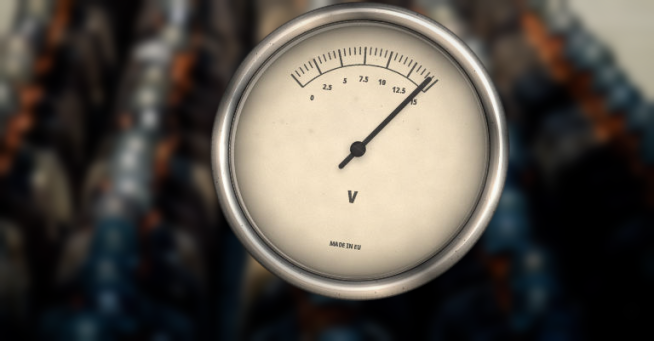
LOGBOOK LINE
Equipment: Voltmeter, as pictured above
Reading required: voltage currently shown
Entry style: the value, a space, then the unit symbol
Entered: 14.5 V
